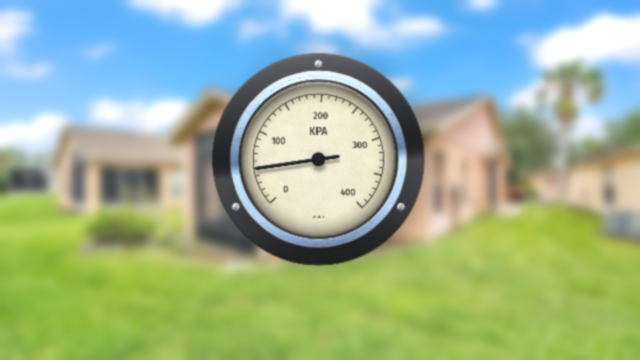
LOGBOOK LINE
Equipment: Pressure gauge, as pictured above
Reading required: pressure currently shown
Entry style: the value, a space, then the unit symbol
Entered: 50 kPa
